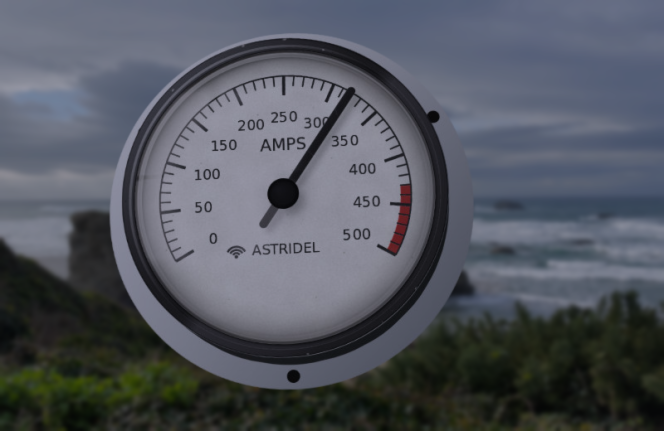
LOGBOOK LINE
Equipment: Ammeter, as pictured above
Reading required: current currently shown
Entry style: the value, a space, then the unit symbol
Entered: 320 A
